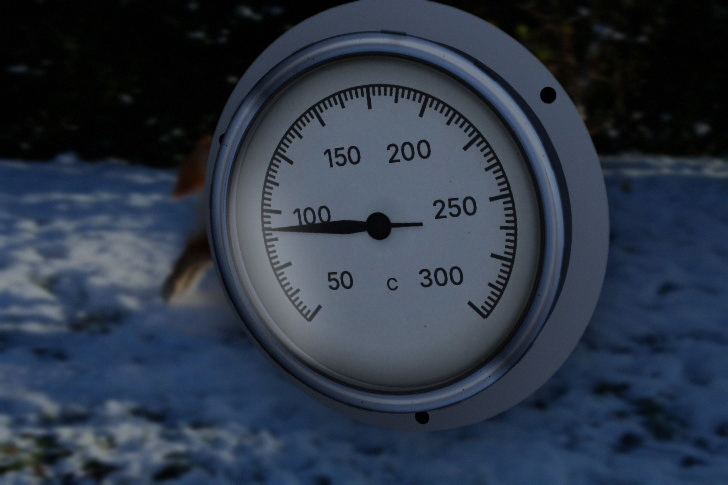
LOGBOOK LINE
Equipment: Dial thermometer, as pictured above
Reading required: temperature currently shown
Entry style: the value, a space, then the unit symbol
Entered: 92.5 °C
